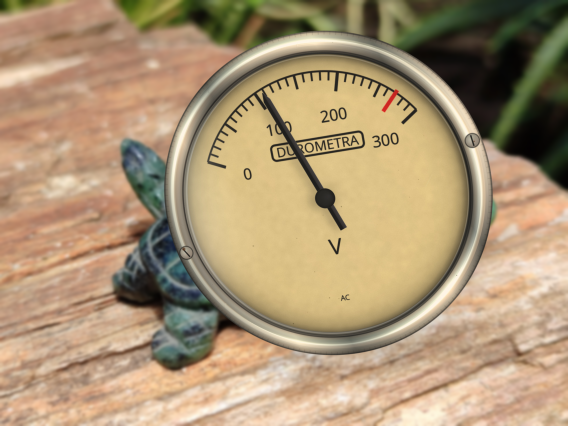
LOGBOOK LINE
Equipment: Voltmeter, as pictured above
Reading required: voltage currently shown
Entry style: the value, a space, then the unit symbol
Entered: 110 V
